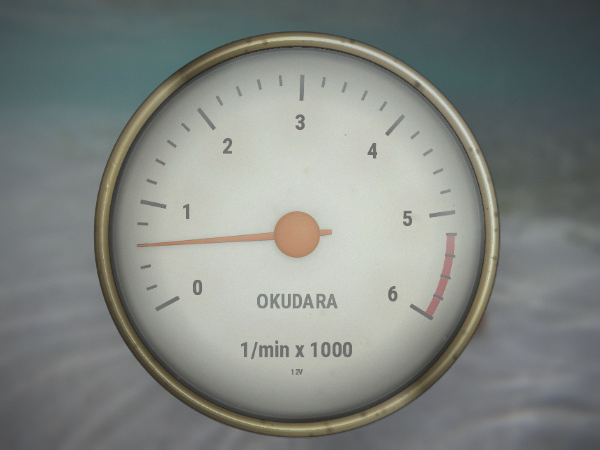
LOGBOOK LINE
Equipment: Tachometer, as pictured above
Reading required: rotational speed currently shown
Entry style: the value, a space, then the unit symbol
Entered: 600 rpm
